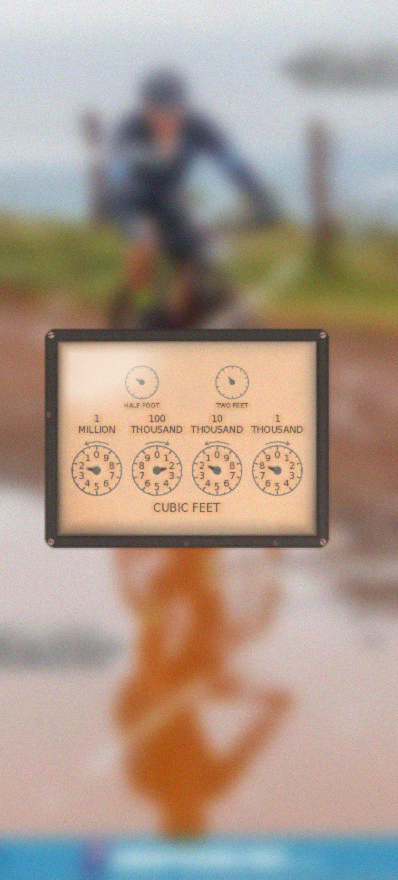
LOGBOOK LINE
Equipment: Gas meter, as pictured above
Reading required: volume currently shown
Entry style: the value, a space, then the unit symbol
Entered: 221800 ft³
